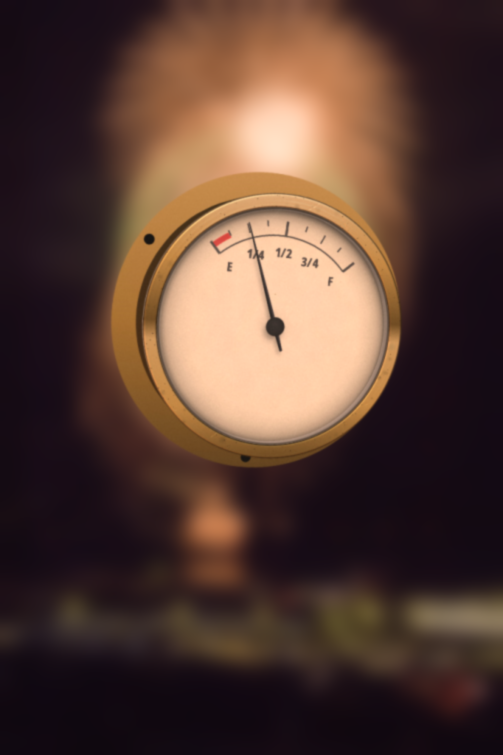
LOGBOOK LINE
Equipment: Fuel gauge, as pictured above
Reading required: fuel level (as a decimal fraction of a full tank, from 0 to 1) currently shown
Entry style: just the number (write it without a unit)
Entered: 0.25
